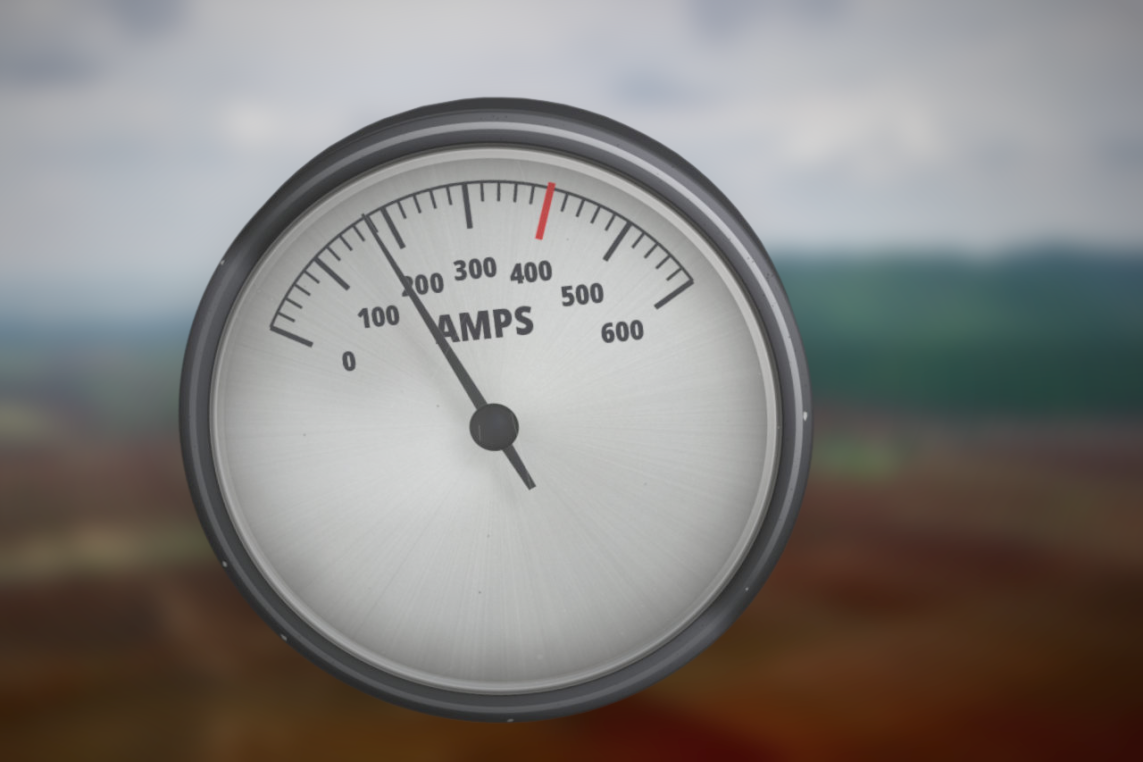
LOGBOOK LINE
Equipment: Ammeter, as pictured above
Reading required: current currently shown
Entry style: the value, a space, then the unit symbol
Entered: 180 A
